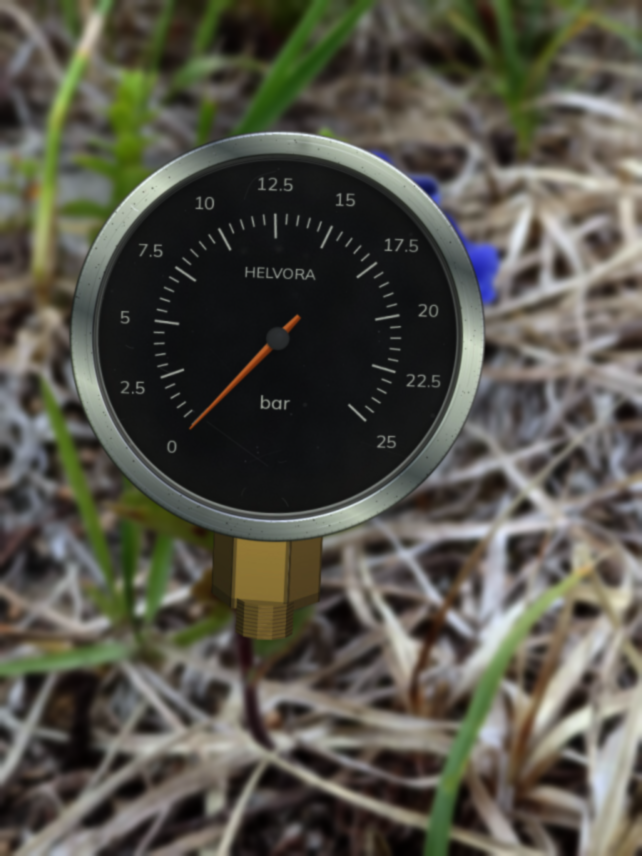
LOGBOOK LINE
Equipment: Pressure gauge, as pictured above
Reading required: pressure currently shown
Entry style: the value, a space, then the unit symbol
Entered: 0 bar
